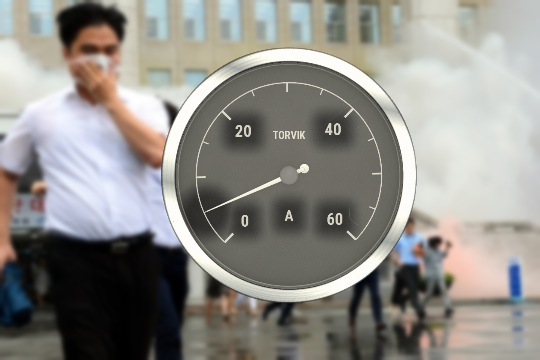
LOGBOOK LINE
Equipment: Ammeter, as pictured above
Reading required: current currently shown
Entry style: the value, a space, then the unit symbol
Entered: 5 A
